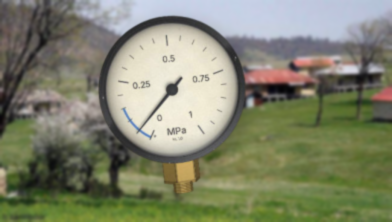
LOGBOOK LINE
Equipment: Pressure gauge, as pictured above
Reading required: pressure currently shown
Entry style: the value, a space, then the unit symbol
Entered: 0.05 MPa
